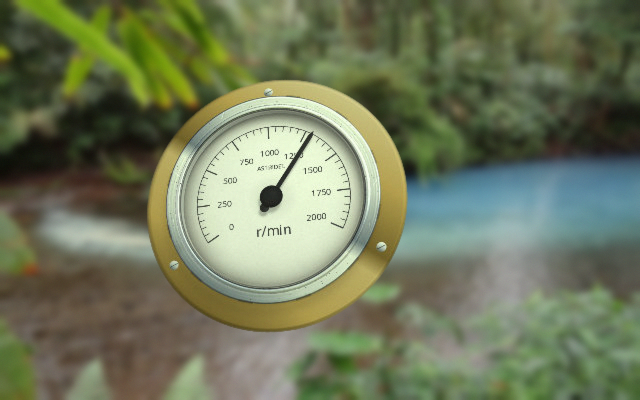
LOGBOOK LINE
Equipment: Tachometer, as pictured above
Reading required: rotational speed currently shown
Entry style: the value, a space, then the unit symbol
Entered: 1300 rpm
